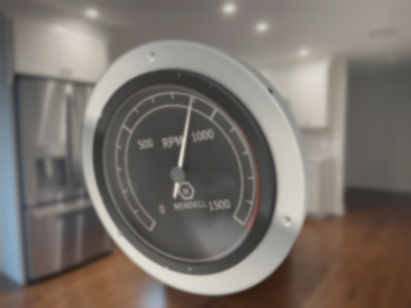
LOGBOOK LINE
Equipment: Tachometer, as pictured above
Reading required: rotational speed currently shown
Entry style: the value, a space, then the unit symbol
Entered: 900 rpm
